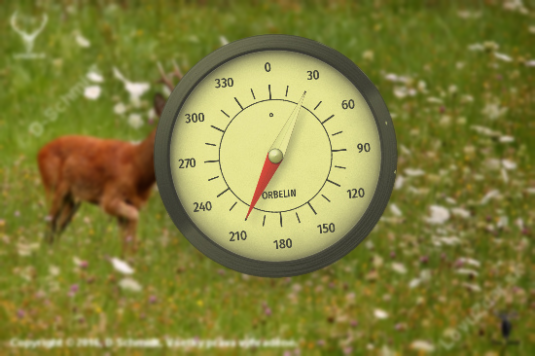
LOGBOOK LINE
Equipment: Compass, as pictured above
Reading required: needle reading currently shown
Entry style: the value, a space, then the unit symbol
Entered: 210 °
